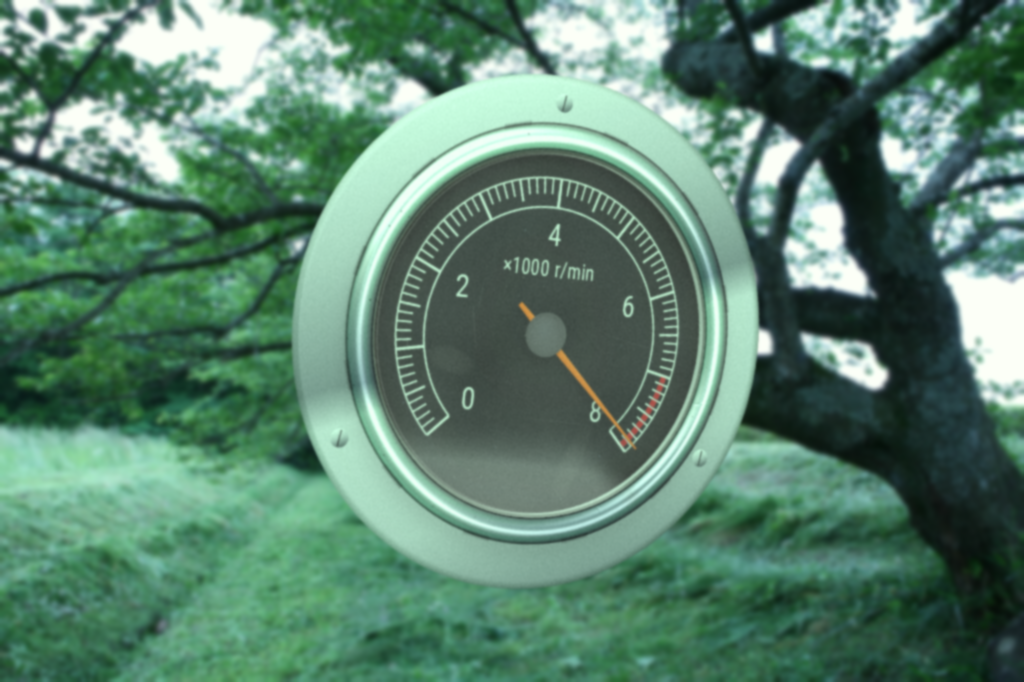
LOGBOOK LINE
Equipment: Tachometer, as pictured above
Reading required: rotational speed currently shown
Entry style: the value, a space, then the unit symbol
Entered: 7900 rpm
